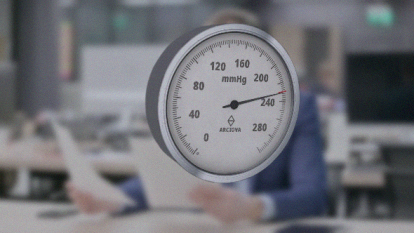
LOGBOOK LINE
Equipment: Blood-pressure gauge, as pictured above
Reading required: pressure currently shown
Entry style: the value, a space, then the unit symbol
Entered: 230 mmHg
